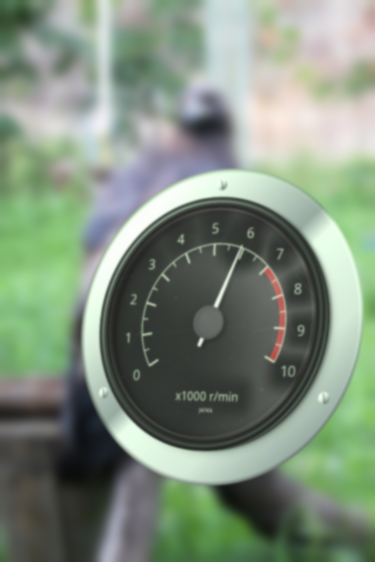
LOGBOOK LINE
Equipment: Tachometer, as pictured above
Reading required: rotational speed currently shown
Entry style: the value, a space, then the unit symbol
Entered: 6000 rpm
